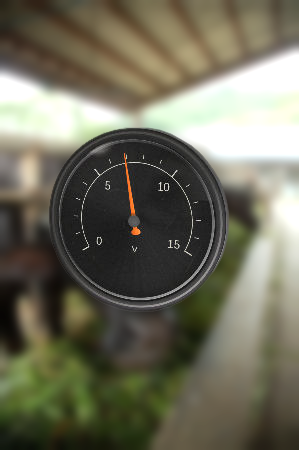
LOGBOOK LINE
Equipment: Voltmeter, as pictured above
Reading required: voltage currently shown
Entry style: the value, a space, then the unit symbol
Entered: 7 V
